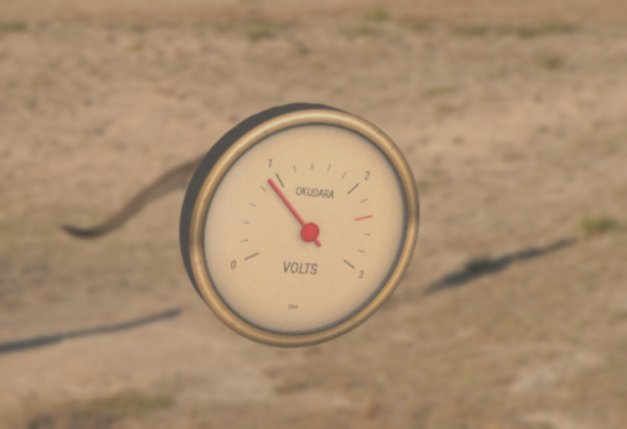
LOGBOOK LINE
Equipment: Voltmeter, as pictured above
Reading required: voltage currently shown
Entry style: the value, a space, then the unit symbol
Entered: 0.9 V
